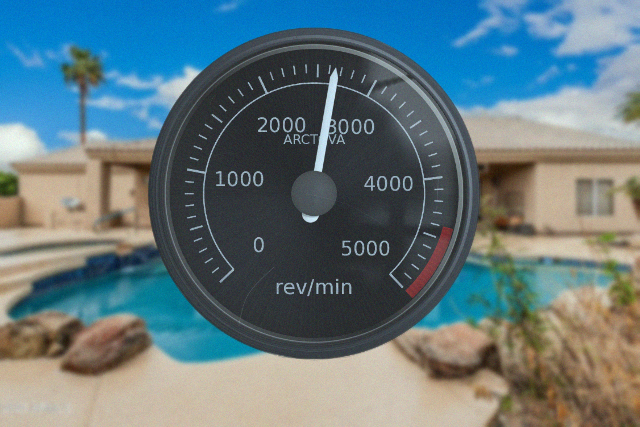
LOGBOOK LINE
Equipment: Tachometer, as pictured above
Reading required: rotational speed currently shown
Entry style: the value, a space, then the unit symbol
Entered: 2650 rpm
